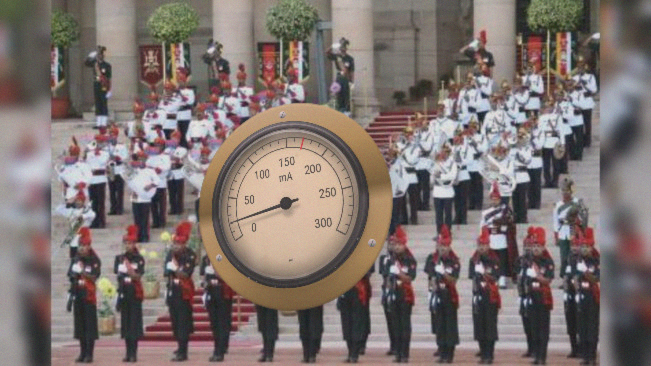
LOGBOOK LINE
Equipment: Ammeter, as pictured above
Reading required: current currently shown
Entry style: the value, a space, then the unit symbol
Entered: 20 mA
